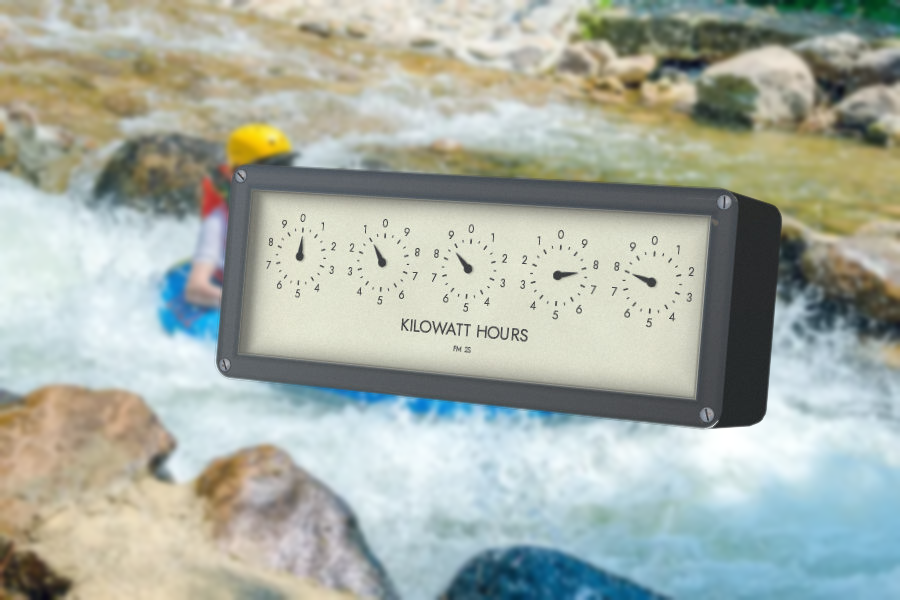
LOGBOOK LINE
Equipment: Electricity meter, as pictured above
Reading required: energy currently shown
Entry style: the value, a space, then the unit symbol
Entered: 878 kWh
